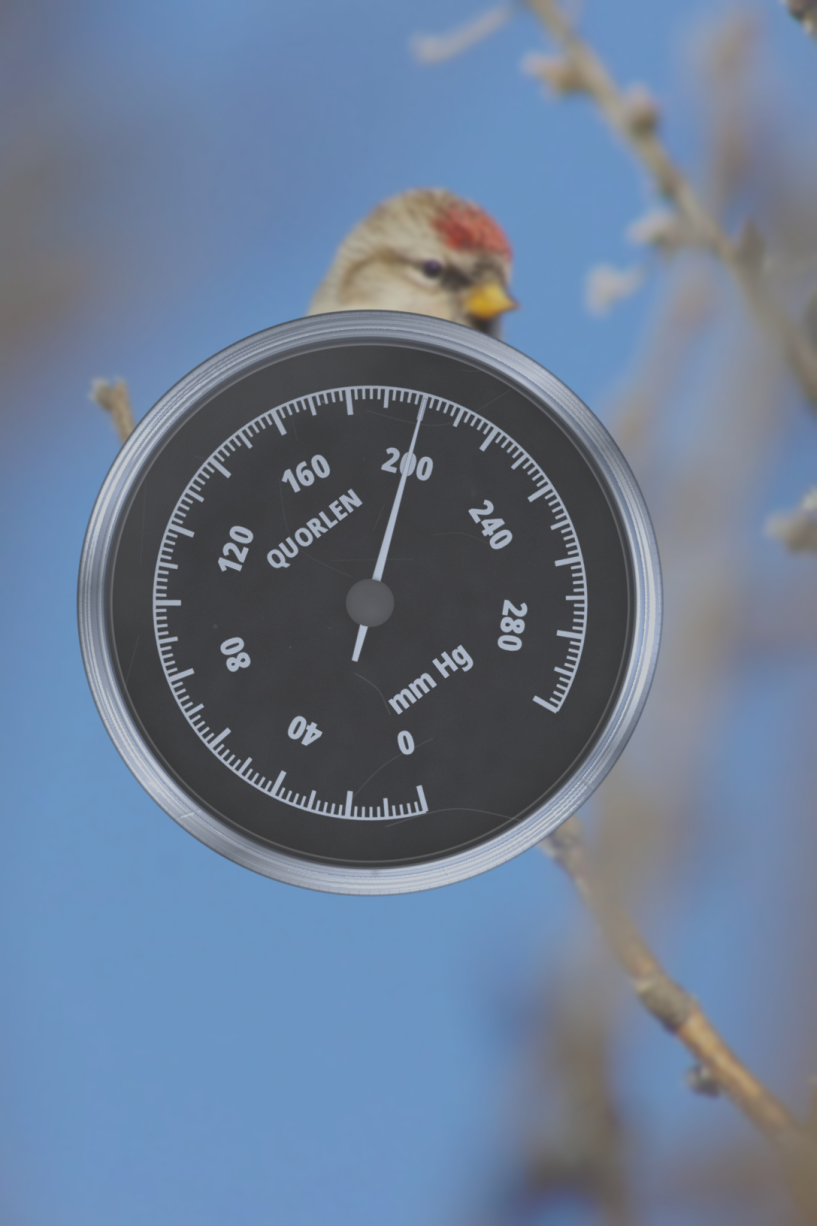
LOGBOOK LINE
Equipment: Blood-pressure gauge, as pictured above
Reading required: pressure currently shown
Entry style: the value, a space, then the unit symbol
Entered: 200 mmHg
